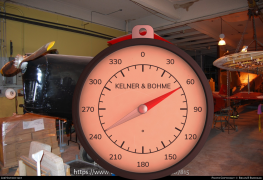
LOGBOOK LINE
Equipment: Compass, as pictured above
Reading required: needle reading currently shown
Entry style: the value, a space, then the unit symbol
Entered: 60 °
